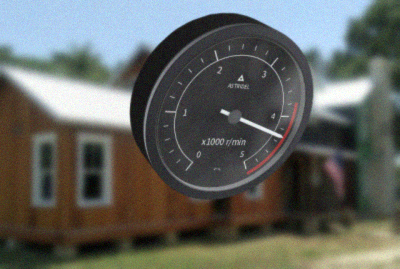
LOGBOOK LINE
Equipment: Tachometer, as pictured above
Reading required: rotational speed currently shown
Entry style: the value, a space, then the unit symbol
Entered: 4300 rpm
